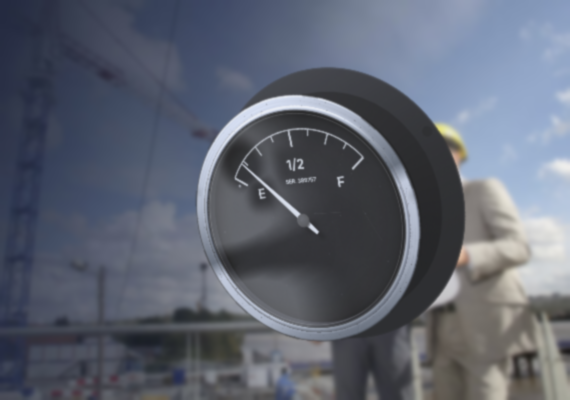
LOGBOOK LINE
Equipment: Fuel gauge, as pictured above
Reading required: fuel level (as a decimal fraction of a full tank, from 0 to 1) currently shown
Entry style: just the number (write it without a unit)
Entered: 0.125
